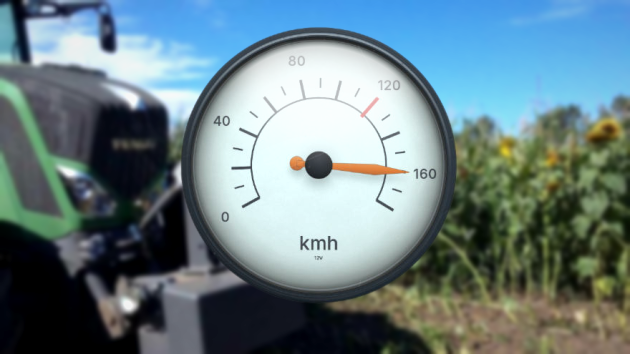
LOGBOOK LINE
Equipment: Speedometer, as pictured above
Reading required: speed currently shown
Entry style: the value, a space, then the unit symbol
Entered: 160 km/h
